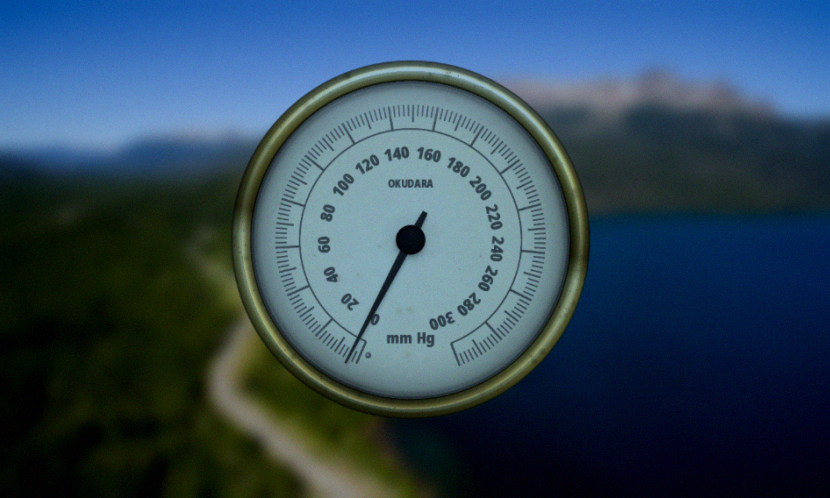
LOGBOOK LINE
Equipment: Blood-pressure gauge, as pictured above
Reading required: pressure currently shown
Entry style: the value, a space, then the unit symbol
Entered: 4 mmHg
